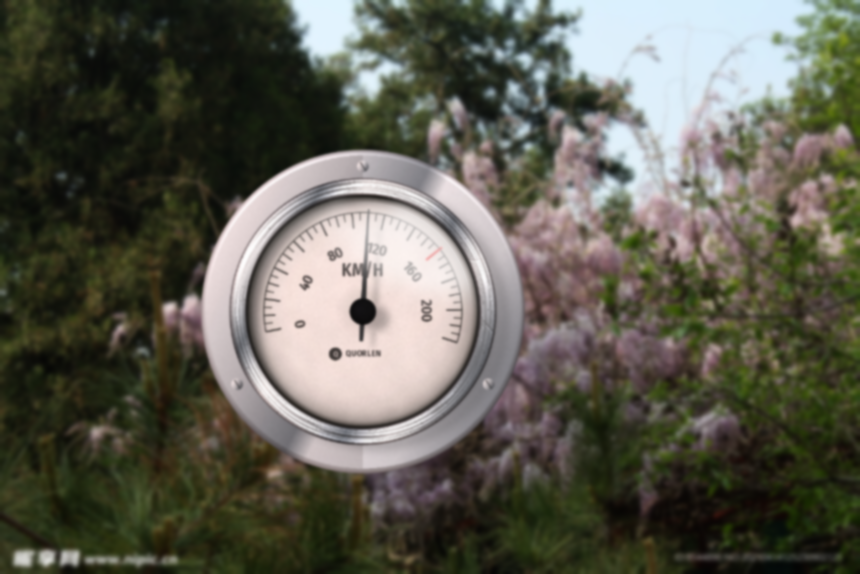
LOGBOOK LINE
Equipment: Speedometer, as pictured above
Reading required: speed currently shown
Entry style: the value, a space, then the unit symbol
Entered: 110 km/h
